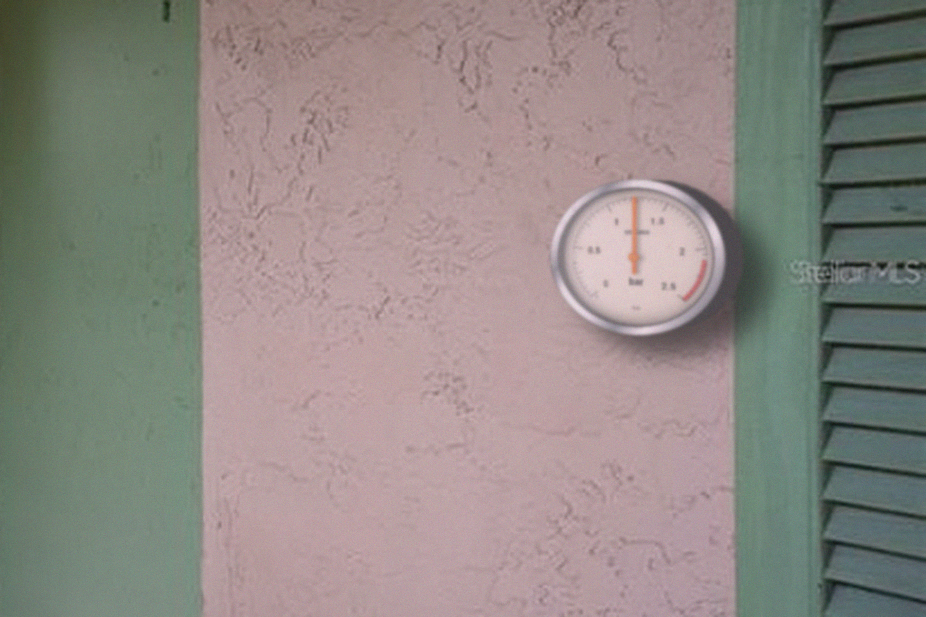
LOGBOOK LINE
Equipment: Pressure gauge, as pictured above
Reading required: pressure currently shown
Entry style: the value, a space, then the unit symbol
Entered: 1.25 bar
